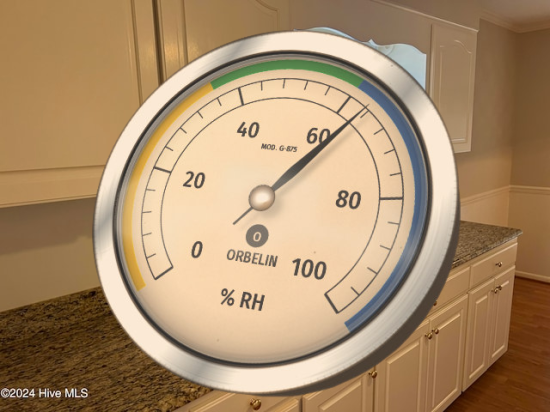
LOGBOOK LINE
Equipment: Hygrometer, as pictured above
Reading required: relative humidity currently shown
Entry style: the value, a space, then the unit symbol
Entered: 64 %
